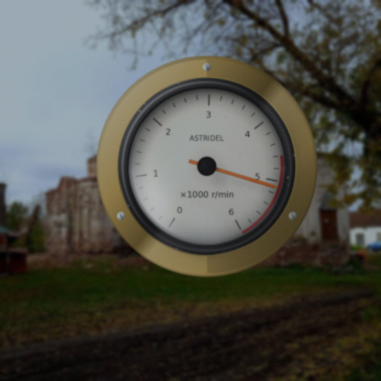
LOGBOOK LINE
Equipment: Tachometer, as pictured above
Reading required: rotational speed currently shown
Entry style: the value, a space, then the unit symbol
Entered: 5100 rpm
